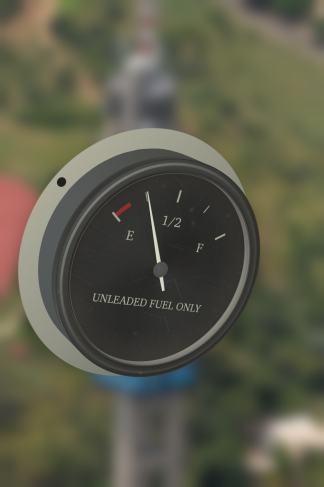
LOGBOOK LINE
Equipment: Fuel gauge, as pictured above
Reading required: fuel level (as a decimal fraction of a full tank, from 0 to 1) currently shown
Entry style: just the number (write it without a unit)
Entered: 0.25
